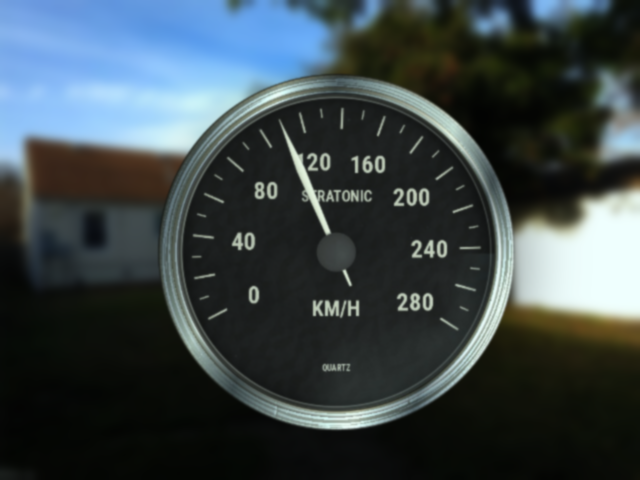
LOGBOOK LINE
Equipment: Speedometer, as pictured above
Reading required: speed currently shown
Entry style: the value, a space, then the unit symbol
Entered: 110 km/h
